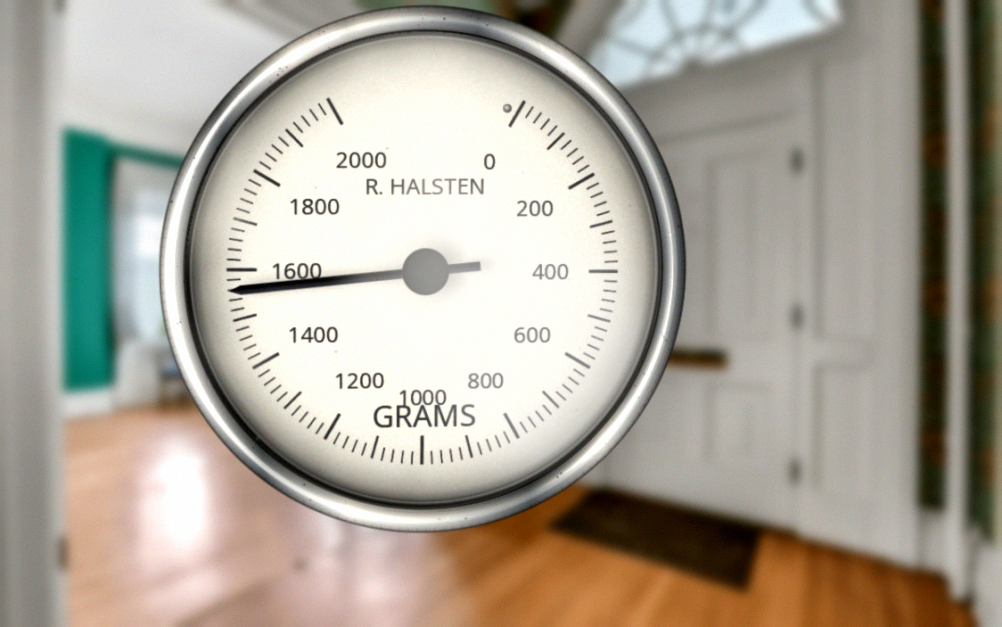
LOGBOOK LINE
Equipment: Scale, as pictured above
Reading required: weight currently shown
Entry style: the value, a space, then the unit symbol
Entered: 1560 g
